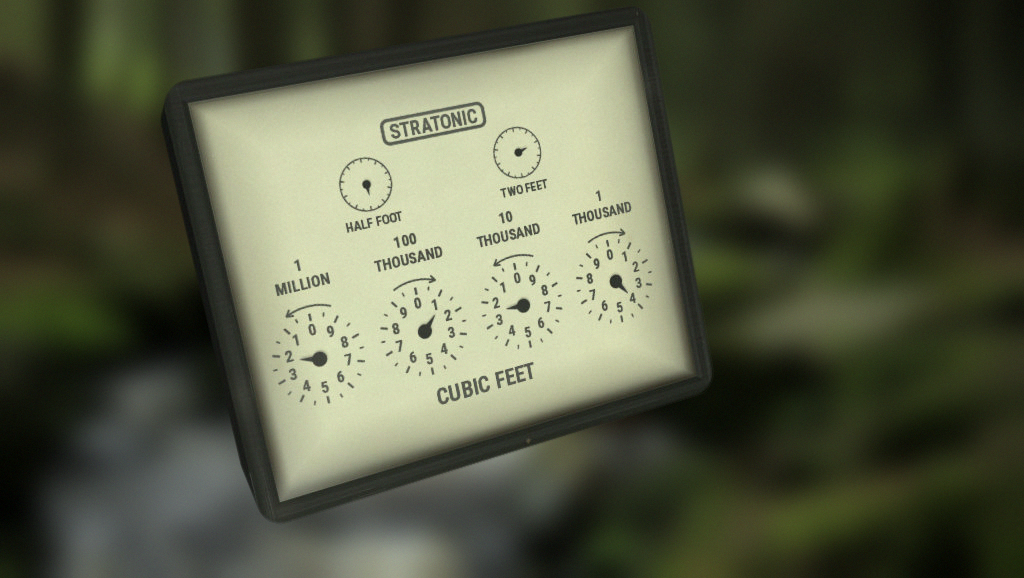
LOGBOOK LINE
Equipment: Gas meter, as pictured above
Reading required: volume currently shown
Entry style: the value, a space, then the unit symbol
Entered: 212400 ft³
